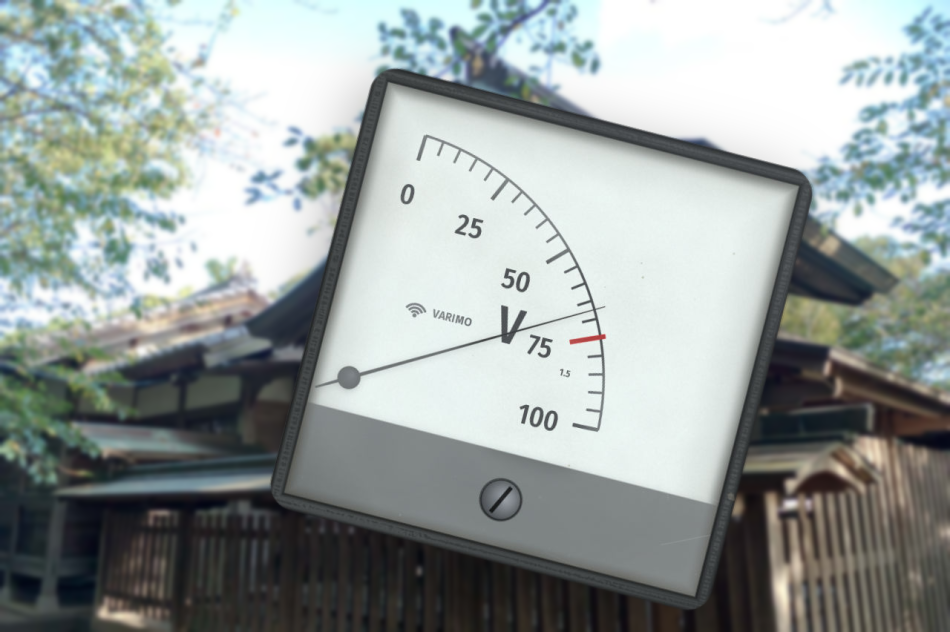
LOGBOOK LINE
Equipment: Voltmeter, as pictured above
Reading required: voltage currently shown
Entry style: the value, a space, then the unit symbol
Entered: 67.5 V
